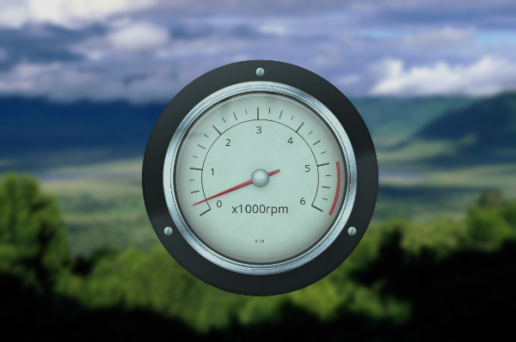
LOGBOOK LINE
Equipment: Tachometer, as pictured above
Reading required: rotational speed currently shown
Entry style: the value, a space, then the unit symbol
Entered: 250 rpm
